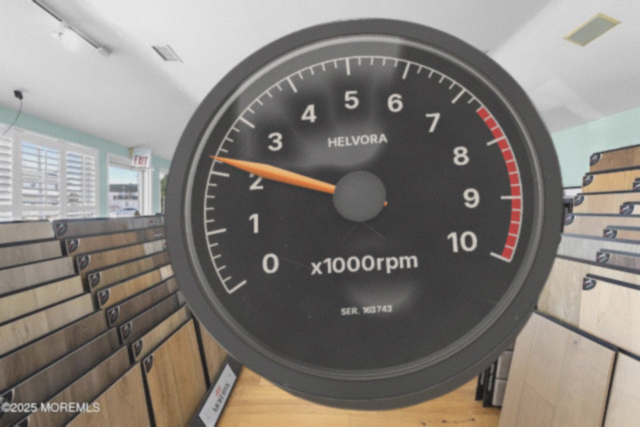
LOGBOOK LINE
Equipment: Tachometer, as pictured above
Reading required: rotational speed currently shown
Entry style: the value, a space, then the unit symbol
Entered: 2200 rpm
